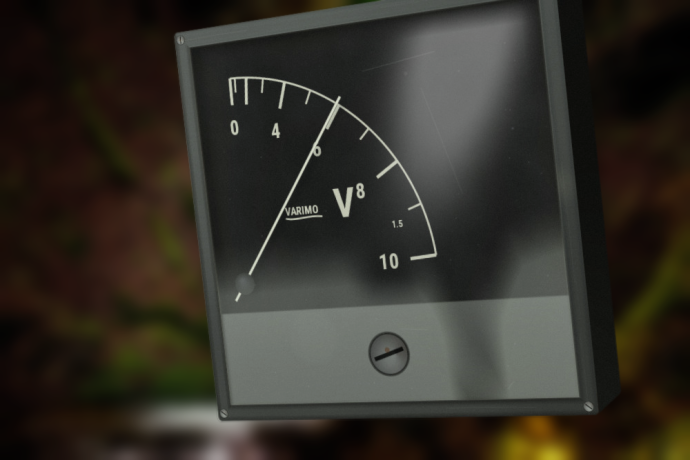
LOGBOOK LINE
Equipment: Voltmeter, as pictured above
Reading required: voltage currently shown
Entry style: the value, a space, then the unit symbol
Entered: 6 V
